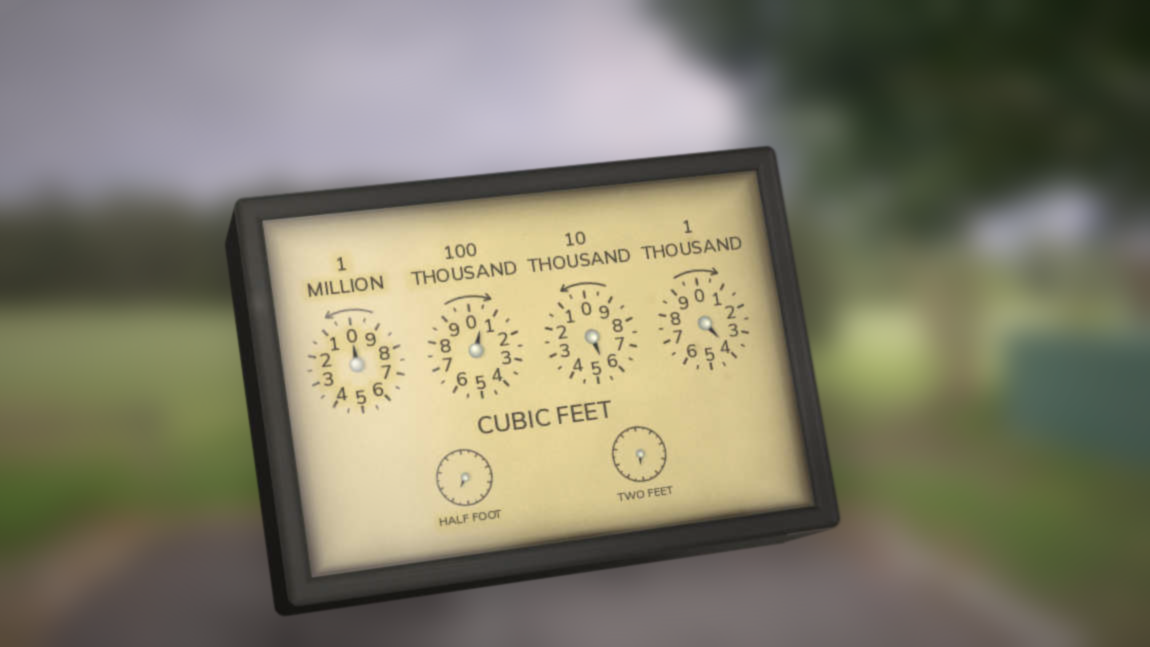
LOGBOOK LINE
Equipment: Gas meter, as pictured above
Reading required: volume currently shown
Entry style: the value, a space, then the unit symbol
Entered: 5400 ft³
